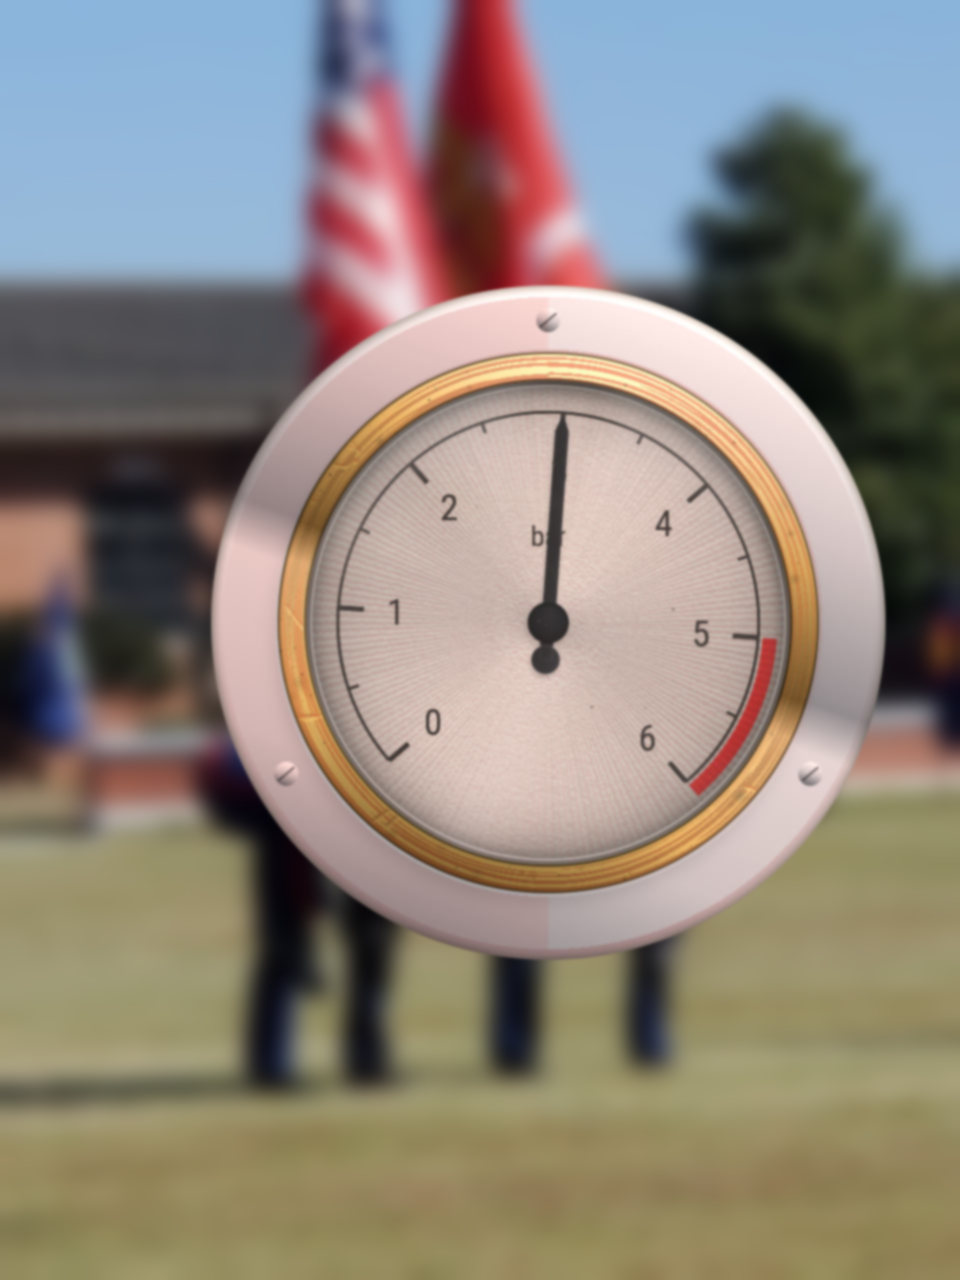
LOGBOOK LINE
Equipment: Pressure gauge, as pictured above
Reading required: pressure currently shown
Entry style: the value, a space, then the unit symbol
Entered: 3 bar
